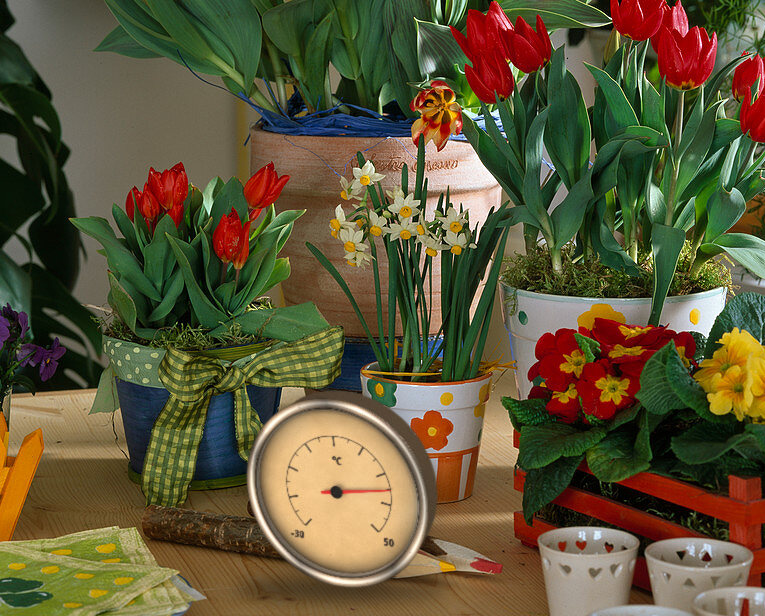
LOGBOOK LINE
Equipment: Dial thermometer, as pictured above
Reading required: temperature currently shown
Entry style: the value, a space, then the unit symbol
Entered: 35 °C
